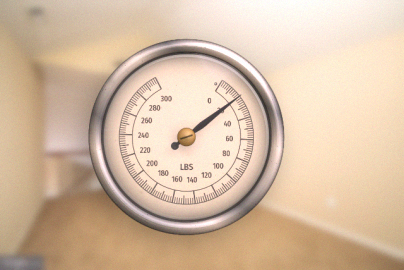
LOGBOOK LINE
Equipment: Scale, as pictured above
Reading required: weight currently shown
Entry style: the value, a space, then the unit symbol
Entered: 20 lb
